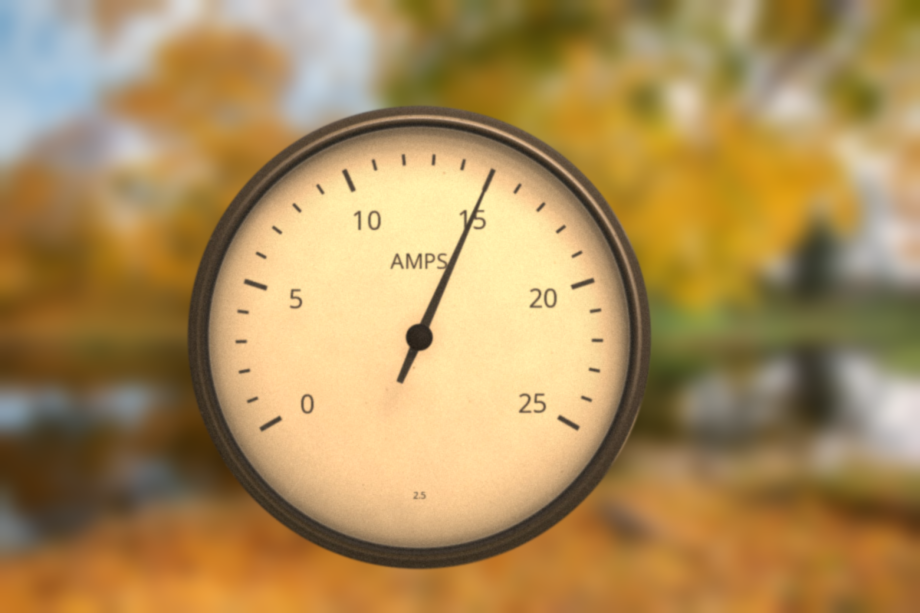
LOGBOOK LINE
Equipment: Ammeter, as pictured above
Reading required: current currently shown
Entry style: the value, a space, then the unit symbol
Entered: 15 A
